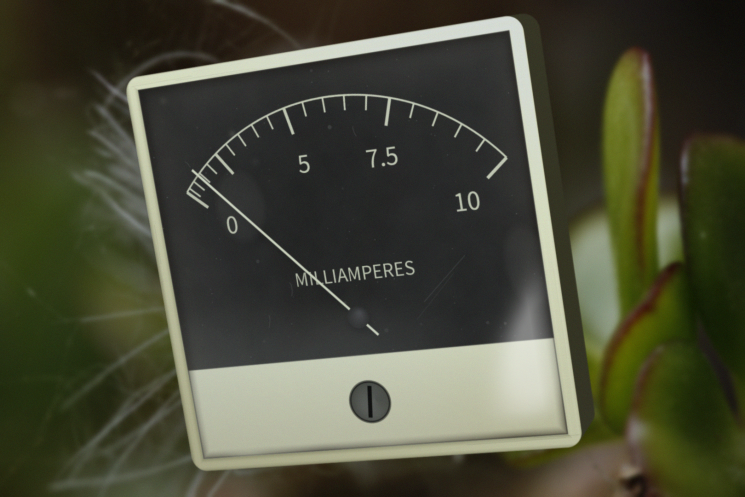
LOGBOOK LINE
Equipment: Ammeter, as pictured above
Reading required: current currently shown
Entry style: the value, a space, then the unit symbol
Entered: 1.5 mA
